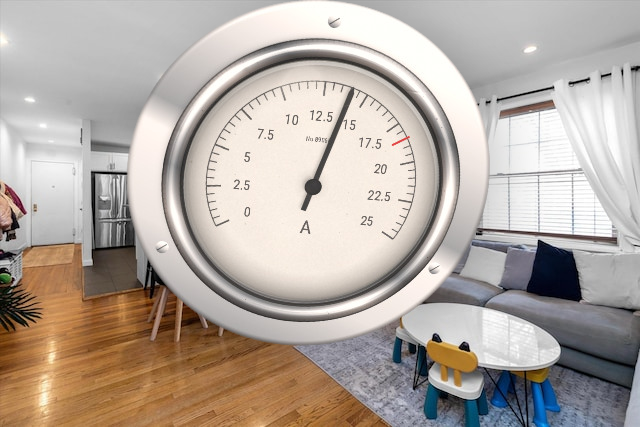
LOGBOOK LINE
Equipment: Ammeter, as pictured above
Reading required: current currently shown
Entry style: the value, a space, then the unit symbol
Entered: 14 A
